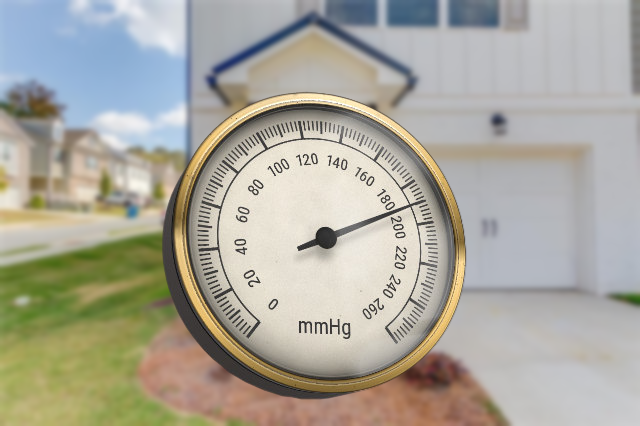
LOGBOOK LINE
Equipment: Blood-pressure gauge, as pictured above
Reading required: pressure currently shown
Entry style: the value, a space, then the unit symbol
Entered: 190 mmHg
